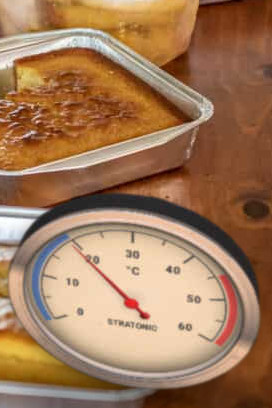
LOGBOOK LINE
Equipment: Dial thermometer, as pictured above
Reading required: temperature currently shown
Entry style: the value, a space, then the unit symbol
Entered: 20 °C
